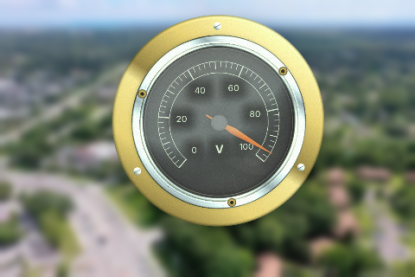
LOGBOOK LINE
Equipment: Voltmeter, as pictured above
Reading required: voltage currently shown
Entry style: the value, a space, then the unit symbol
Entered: 96 V
